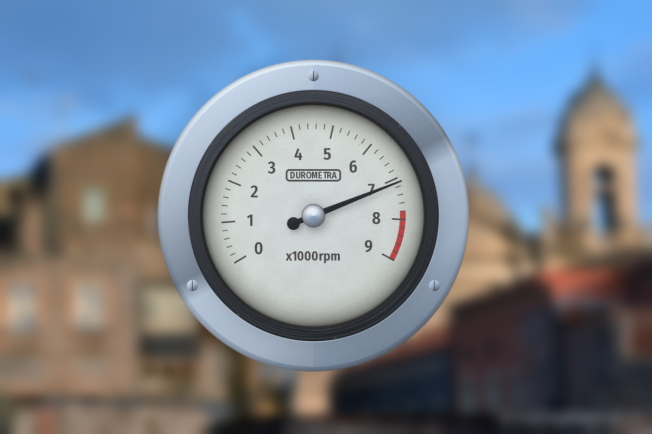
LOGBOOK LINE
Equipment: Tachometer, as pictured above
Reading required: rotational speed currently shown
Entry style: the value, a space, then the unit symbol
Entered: 7100 rpm
